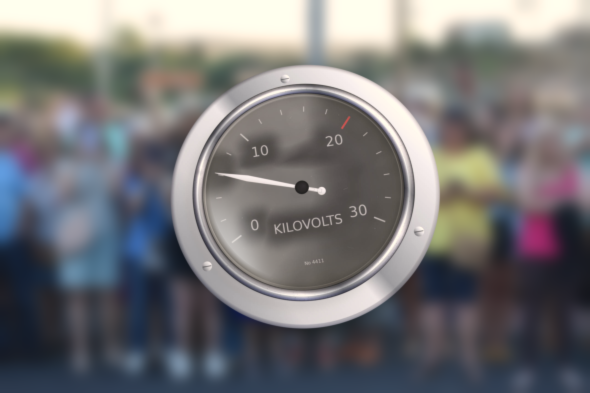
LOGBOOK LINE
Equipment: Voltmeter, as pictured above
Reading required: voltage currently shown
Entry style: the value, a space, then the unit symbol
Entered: 6 kV
